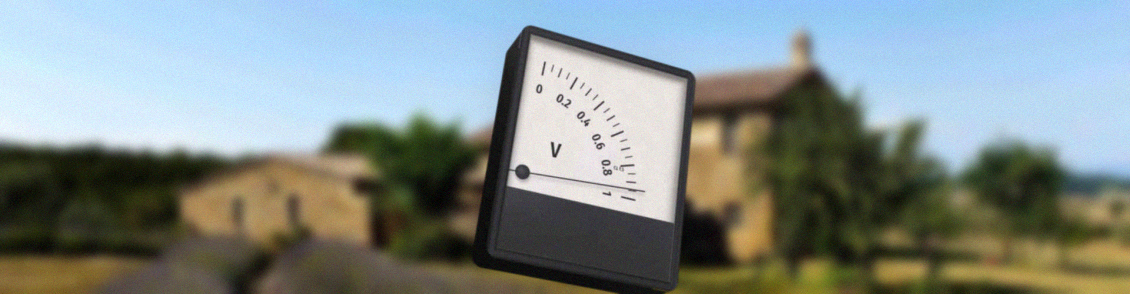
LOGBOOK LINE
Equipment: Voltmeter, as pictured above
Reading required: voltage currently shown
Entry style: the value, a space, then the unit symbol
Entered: 0.95 V
